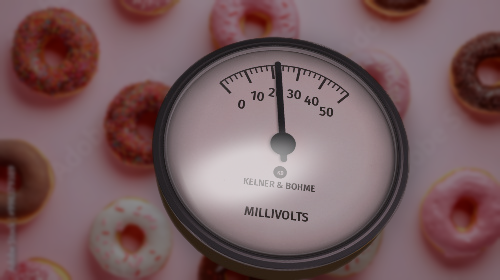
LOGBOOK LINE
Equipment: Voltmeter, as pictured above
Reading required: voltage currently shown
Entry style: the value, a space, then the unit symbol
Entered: 22 mV
